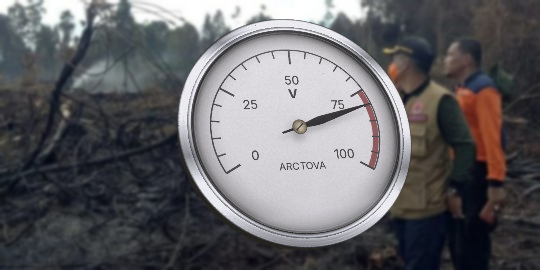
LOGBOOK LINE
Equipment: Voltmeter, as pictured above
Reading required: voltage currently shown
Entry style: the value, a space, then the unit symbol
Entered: 80 V
